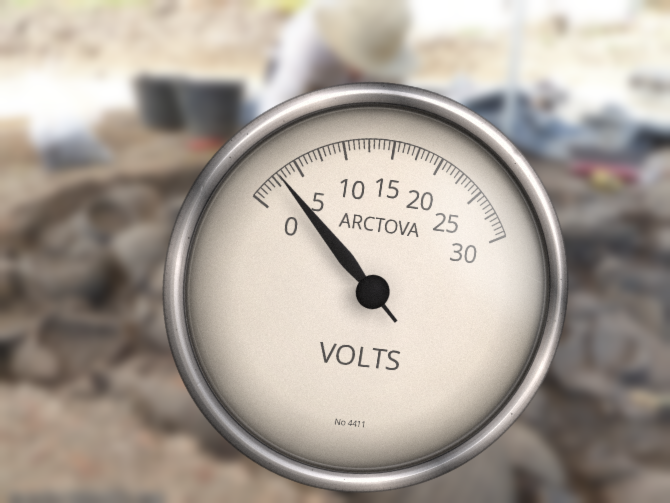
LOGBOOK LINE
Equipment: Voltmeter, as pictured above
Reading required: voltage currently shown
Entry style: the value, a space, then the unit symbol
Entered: 3 V
